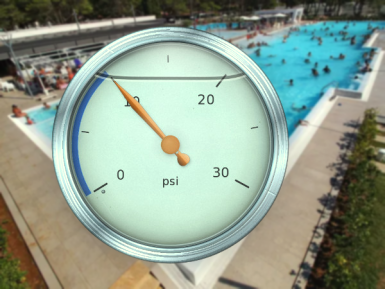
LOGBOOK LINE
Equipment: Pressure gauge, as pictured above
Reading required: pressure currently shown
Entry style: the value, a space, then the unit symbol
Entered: 10 psi
